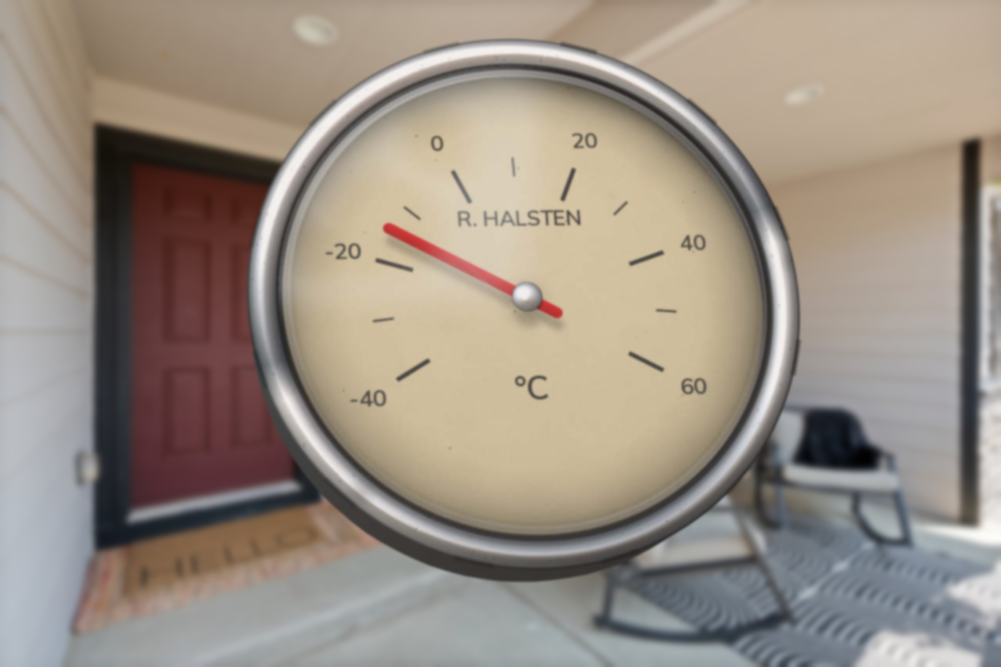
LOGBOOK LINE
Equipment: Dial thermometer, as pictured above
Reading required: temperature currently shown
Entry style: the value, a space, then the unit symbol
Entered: -15 °C
